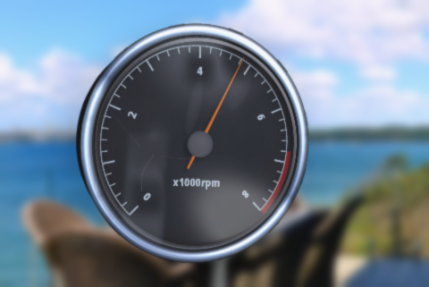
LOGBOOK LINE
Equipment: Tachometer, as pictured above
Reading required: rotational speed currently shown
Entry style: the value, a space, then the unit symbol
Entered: 4800 rpm
